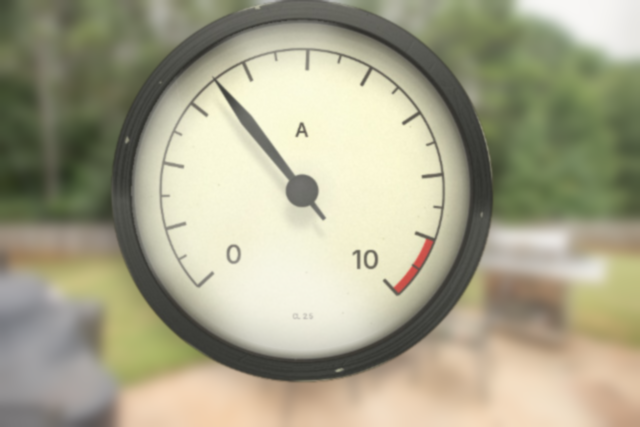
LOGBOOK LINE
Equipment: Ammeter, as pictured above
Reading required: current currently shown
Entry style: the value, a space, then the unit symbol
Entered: 3.5 A
